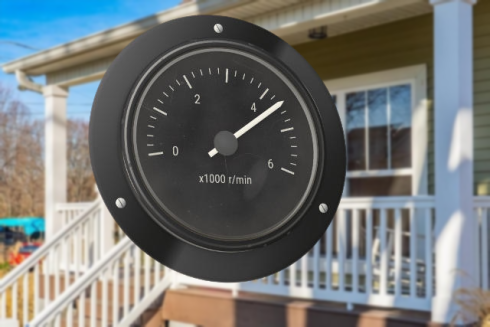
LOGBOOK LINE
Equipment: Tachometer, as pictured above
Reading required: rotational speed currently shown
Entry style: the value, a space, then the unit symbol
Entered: 4400 rpm
